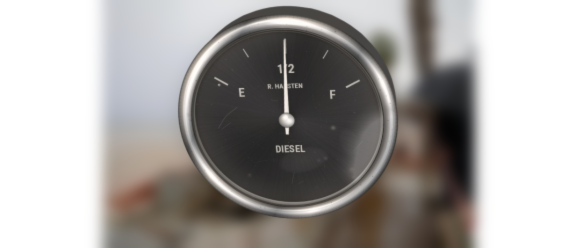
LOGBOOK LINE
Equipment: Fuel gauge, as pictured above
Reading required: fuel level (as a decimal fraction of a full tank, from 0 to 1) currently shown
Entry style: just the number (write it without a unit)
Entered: 0.5
